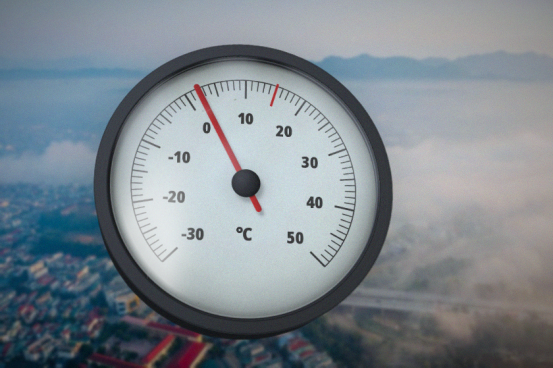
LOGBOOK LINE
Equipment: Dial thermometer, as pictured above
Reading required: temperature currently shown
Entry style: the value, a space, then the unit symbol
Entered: 2 °C
